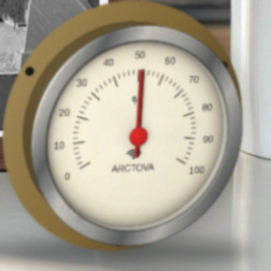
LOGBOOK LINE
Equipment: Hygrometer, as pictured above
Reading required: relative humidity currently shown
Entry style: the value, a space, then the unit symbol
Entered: 50 %
